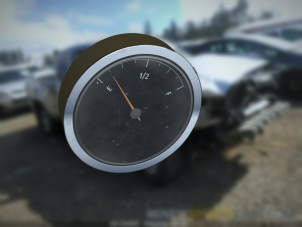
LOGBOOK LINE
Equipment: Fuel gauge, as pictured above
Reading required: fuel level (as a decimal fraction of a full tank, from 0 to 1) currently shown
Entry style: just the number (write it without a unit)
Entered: 0.125
